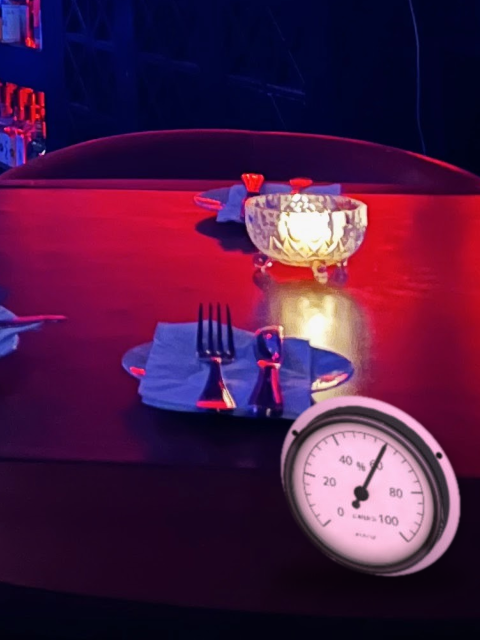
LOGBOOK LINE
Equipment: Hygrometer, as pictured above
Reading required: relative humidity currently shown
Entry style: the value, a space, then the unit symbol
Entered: 60 %
